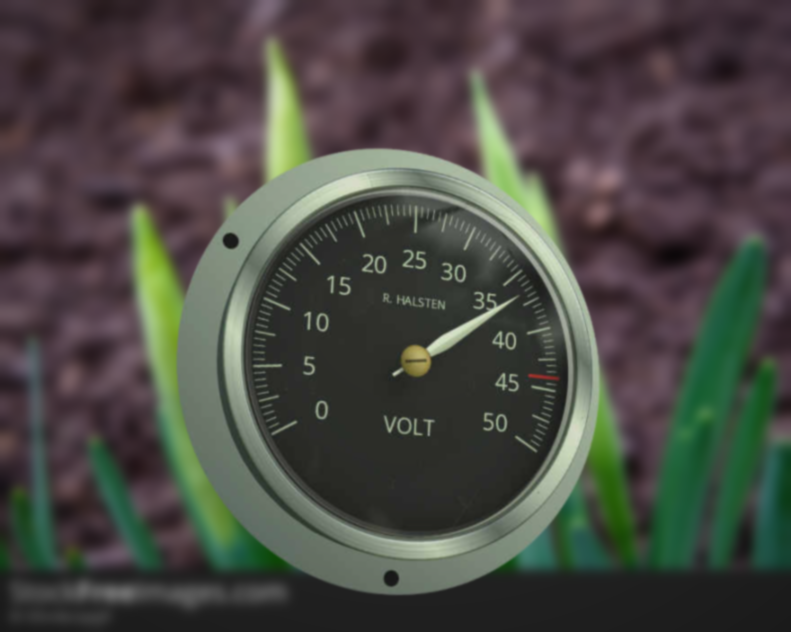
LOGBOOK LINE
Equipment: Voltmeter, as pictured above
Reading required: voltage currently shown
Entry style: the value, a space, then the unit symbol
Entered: 36.5 V
